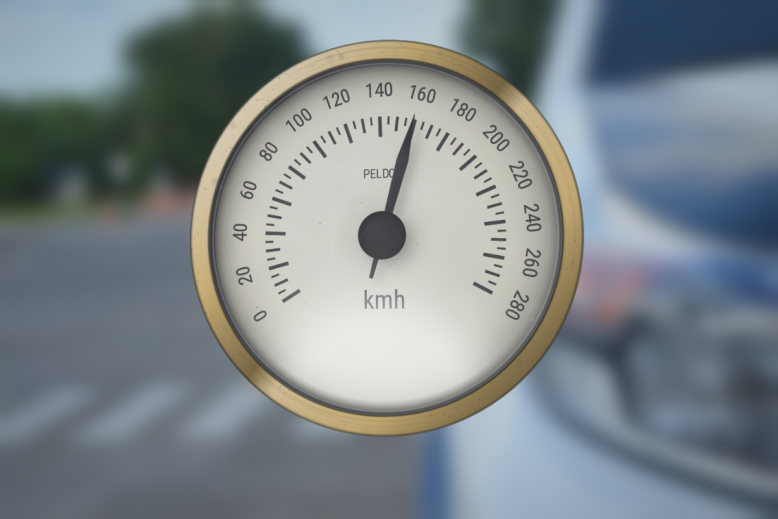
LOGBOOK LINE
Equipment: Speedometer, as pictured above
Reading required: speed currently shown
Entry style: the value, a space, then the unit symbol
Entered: 160 km/h
